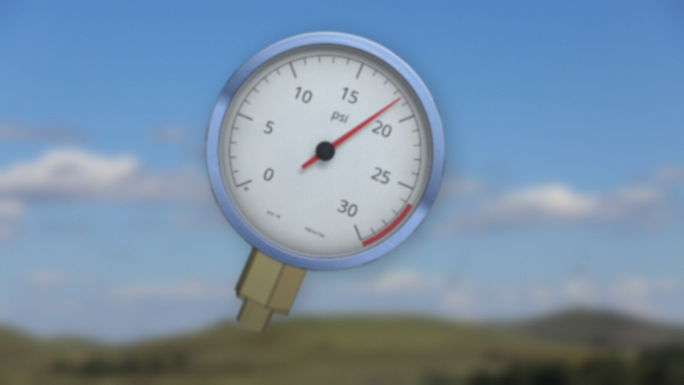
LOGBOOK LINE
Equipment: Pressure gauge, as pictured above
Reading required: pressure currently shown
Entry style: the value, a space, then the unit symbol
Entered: 18.5 psi
